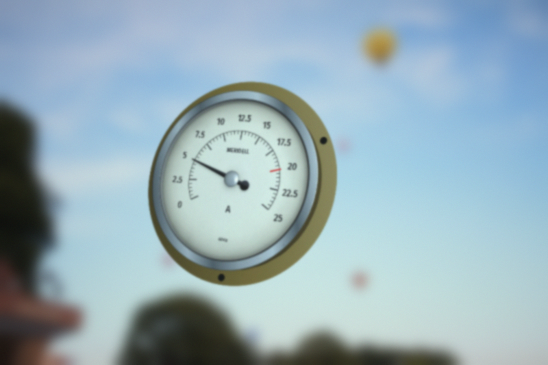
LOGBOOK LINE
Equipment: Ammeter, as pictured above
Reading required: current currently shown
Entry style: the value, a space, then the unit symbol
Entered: 5 A
